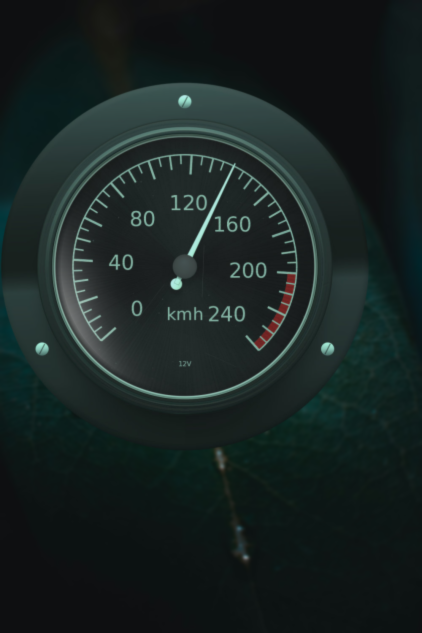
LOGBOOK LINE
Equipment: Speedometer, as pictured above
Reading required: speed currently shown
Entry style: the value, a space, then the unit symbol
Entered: 140 km/h
